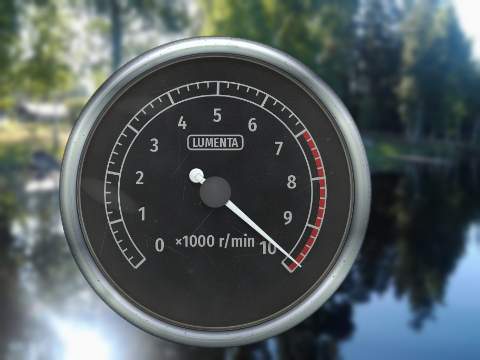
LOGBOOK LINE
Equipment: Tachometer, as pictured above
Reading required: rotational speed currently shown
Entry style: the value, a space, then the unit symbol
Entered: 9800 rpm
